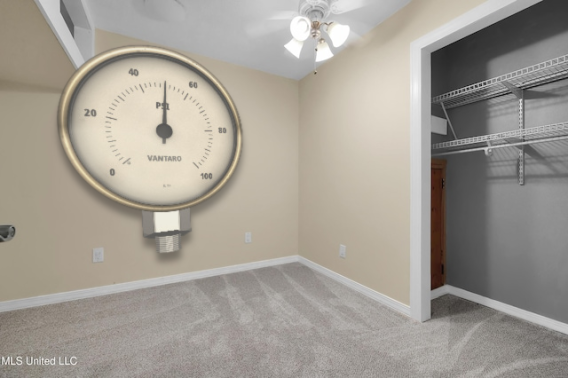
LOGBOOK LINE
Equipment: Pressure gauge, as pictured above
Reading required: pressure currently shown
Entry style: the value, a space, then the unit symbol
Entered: 50 psi
